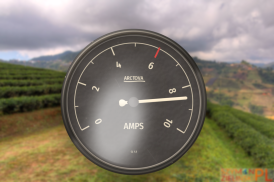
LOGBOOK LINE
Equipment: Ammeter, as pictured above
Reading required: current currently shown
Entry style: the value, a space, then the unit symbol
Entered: 8.5 A
